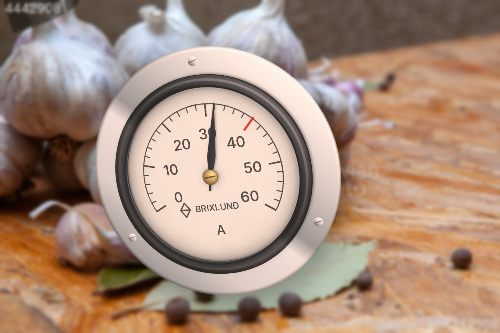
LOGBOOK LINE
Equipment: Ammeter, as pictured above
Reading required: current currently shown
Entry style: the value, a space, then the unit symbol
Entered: 32 A
